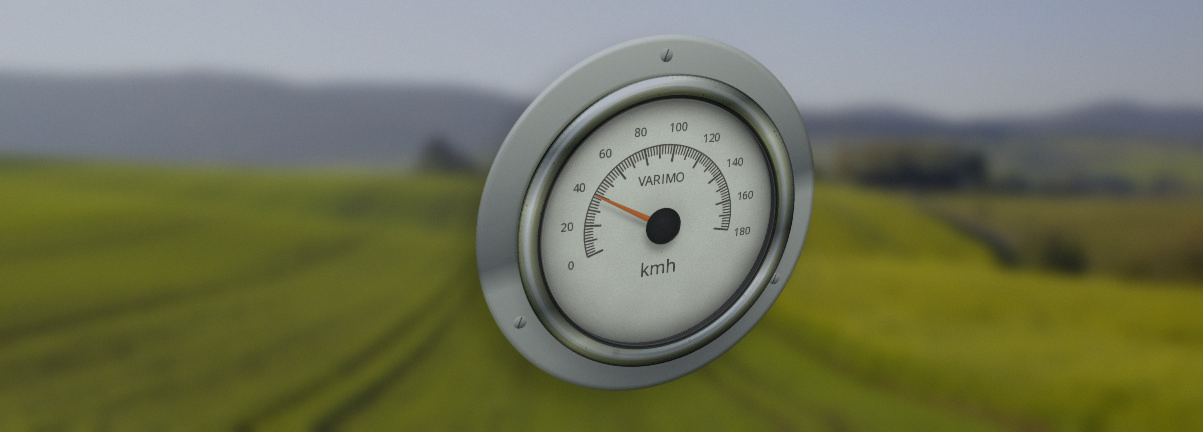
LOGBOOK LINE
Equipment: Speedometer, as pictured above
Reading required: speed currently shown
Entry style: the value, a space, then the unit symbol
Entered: 40 km/h
